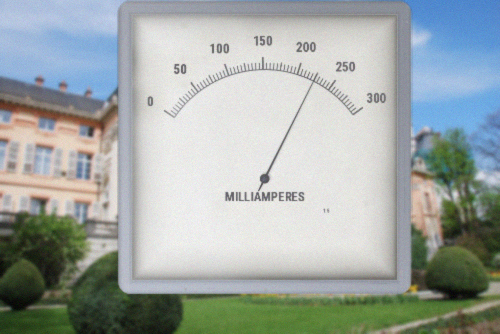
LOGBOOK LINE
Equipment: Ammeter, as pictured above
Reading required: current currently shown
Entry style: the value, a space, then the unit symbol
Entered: 225 mA
